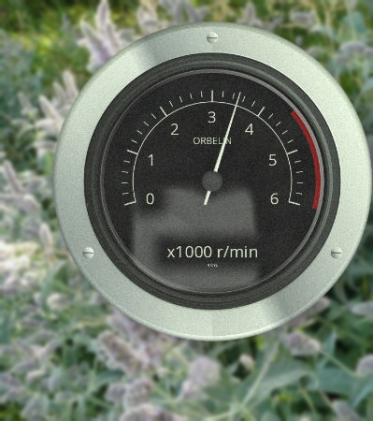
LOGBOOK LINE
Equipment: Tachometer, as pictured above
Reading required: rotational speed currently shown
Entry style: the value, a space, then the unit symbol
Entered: 3500 rpm
